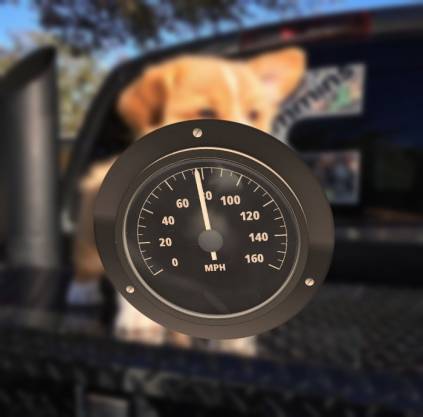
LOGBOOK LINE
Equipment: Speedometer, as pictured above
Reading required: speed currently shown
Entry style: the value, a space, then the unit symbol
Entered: 77.5 mph
